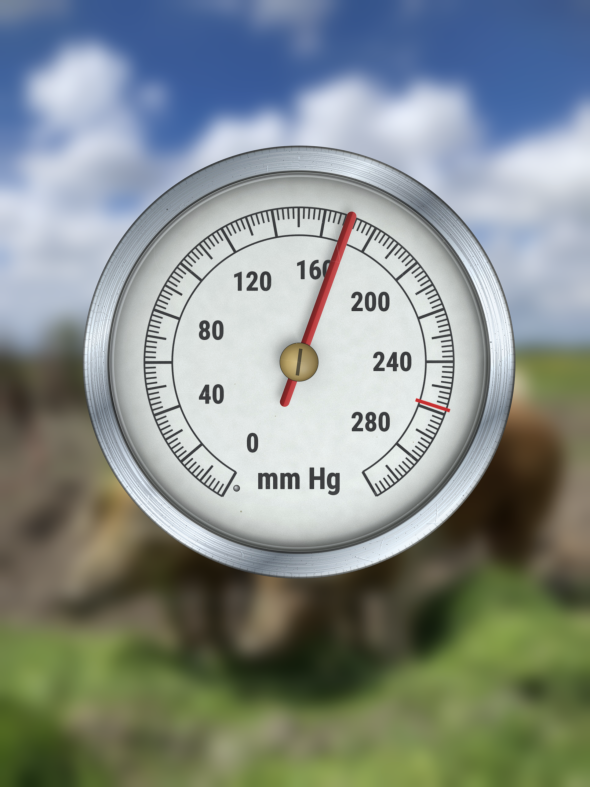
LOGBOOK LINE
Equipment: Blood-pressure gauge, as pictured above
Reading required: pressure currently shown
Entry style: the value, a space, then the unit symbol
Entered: 170 mmHg
